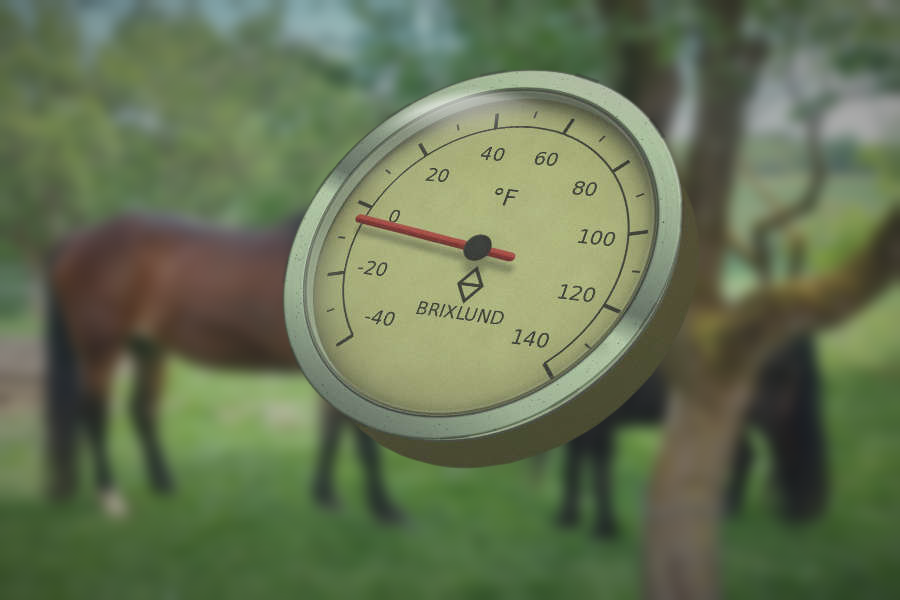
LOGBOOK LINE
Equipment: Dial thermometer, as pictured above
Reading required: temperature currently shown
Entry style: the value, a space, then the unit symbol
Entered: -5 °F
